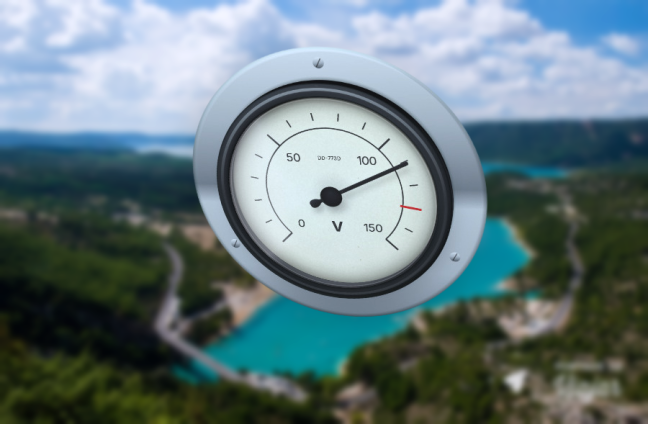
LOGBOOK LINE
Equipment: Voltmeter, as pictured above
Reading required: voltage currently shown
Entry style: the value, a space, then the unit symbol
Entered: 110 V
